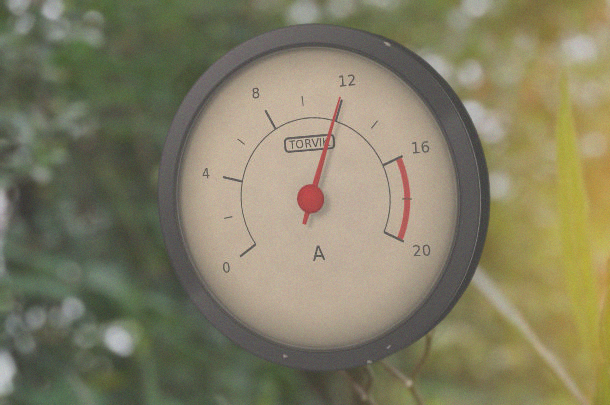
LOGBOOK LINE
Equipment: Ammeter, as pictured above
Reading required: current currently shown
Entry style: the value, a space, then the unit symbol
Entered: 12 A
